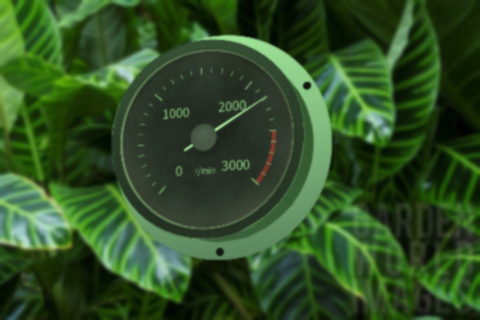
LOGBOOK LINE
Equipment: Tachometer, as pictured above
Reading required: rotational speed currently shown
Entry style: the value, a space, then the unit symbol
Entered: 2200 rpm
